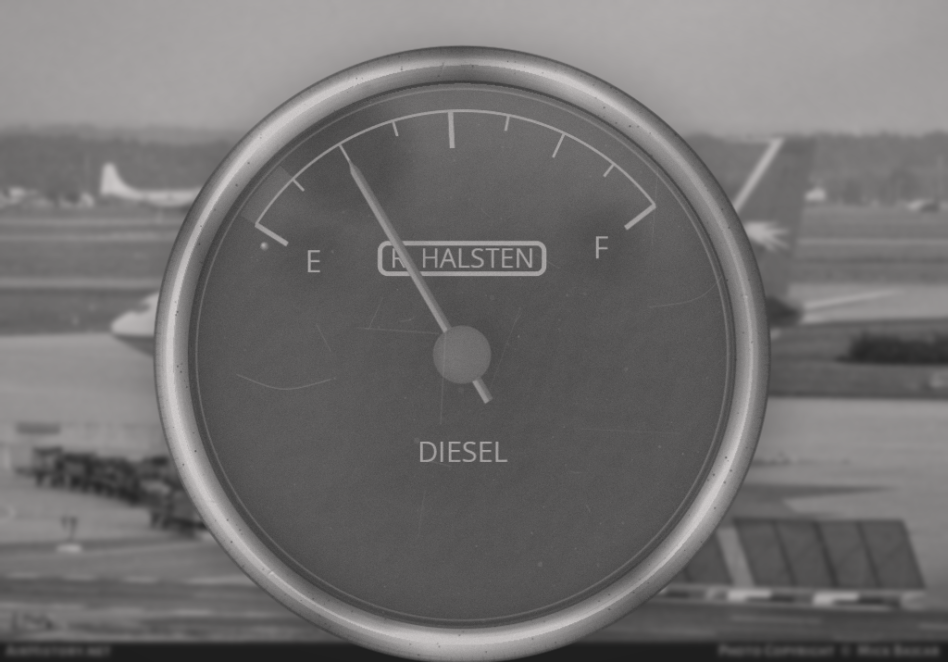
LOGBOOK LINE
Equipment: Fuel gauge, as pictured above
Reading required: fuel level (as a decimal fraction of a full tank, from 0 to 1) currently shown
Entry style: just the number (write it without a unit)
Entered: 0.25
